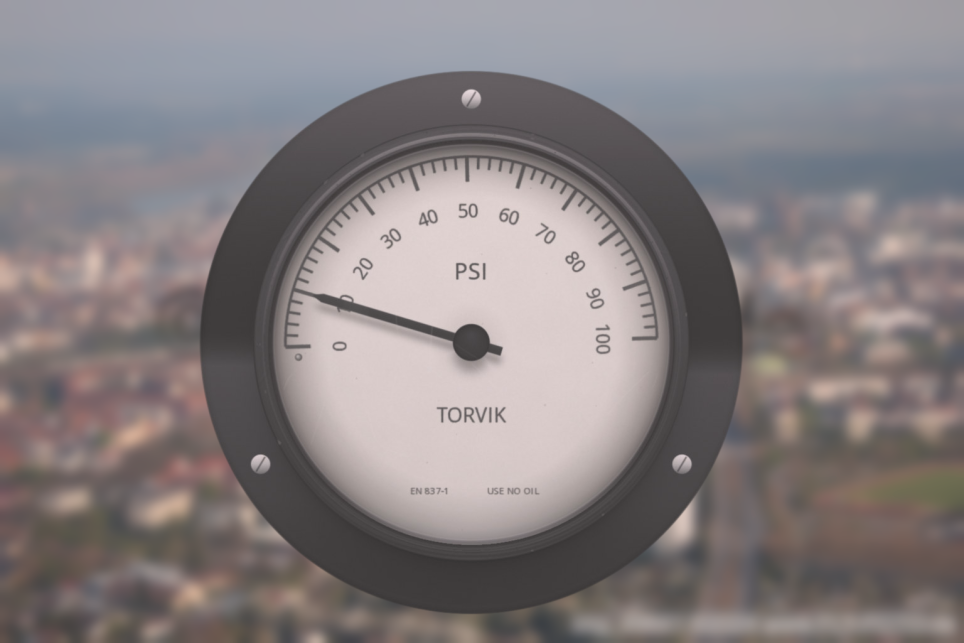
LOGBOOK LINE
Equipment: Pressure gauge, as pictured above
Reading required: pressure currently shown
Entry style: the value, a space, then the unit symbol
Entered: 10 psi
